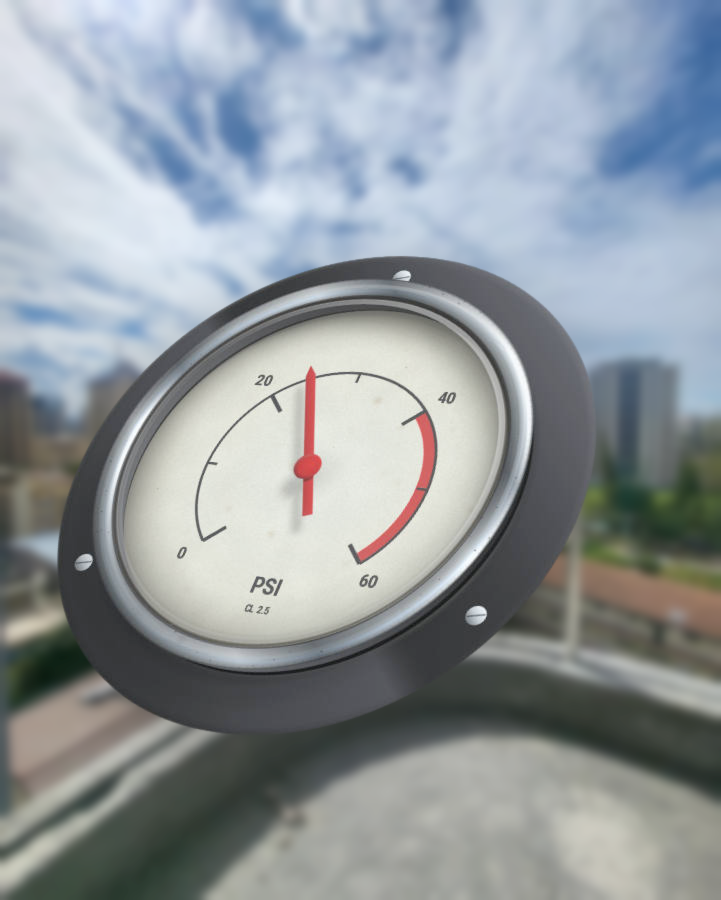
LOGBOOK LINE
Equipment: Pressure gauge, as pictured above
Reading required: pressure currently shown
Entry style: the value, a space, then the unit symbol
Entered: 25 psi
